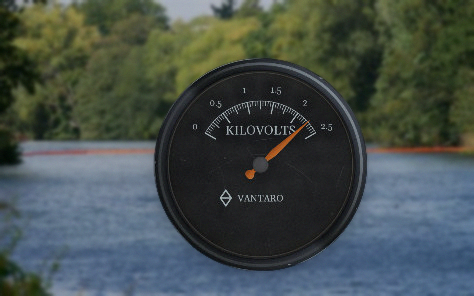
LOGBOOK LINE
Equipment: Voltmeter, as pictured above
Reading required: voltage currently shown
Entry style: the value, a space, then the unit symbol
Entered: 2.25 kV
